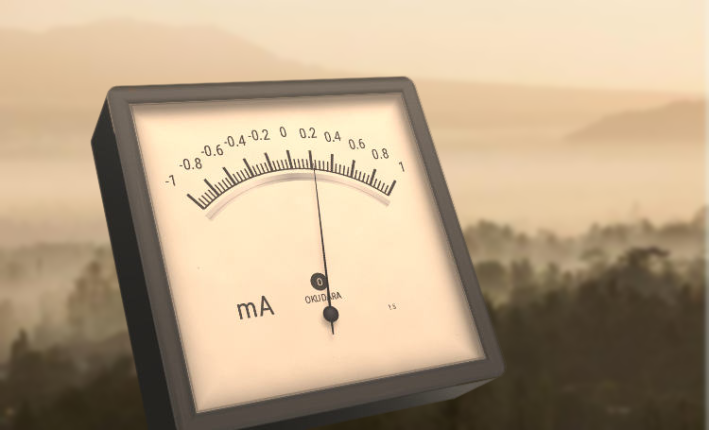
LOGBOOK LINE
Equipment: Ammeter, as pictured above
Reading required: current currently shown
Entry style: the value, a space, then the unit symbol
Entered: 0.2 mA
